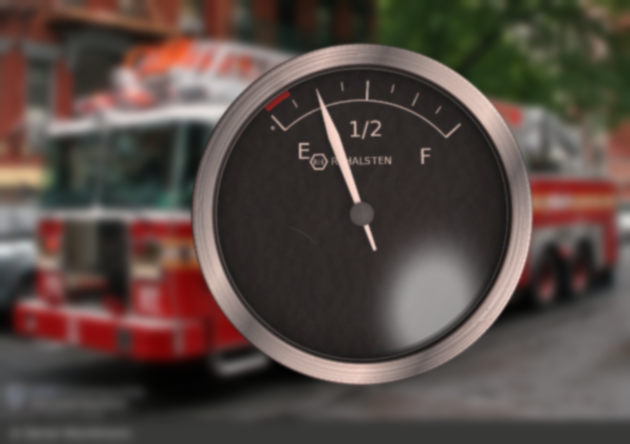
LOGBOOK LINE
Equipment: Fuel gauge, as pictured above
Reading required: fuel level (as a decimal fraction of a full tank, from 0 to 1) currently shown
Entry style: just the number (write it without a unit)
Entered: 0.25
